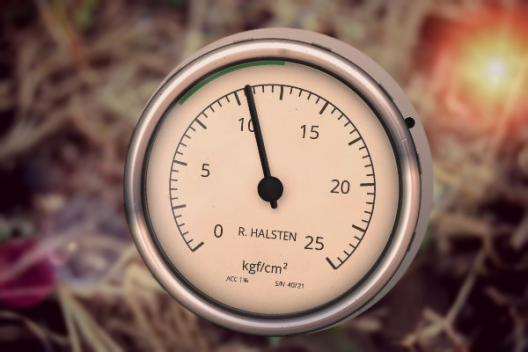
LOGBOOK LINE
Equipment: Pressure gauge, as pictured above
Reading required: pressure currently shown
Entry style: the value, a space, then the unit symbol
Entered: 10.75 kg/cm²
